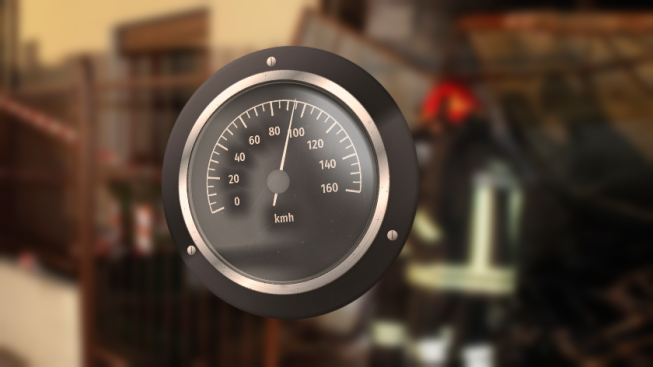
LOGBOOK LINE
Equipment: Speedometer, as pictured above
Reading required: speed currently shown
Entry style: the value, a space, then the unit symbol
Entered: 95 km/h
